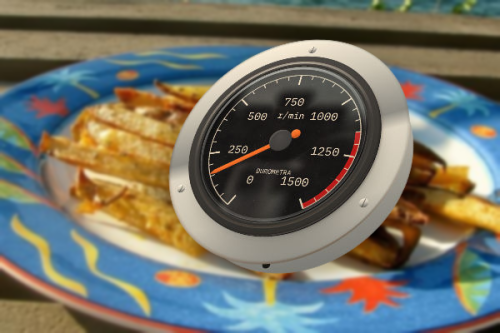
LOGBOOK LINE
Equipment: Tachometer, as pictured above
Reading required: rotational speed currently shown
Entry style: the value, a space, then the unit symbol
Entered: 150 rpm
